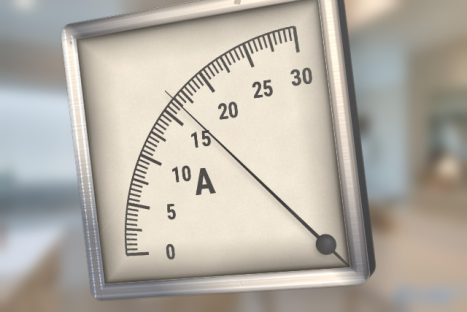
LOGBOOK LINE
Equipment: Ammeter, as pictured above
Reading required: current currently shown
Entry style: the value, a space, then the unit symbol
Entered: 16.5 A
